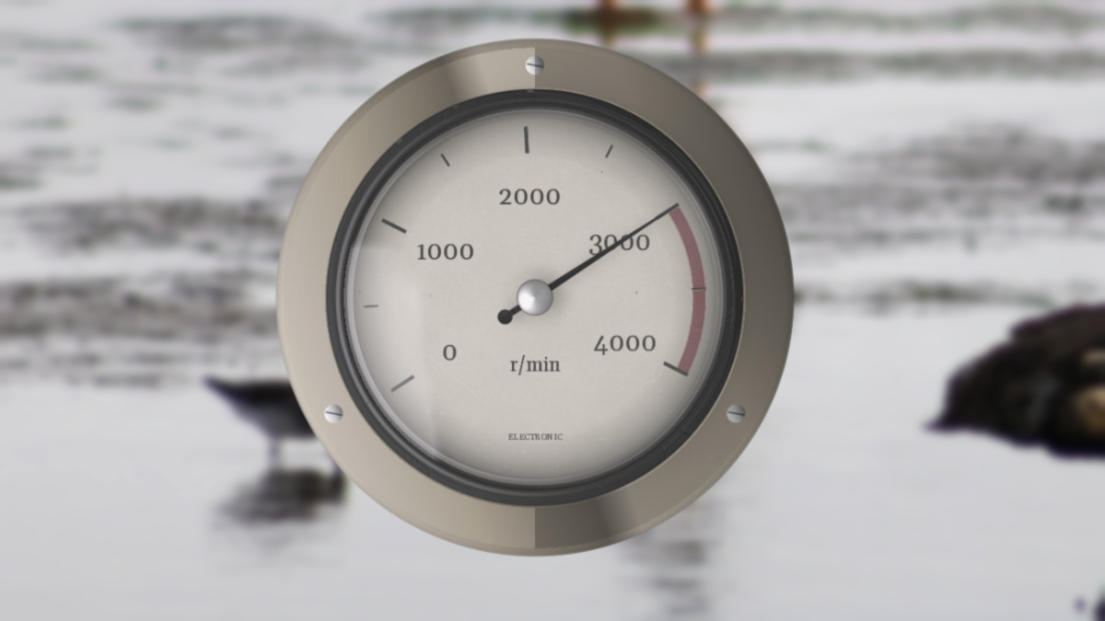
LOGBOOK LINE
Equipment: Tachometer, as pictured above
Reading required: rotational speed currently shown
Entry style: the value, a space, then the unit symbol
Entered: 3000 rpm
